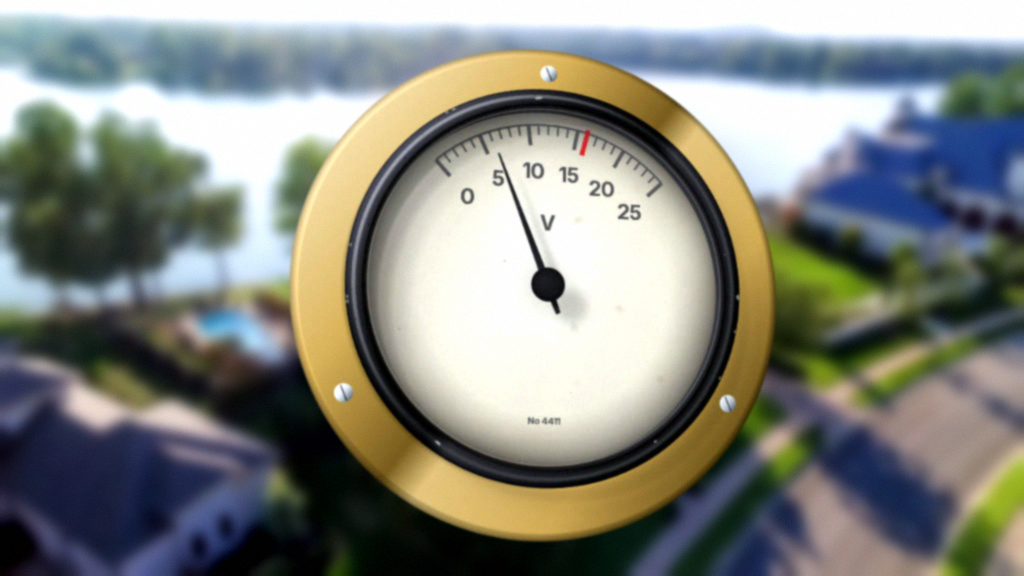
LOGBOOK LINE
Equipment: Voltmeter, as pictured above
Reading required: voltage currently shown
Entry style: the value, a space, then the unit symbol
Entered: 6 V
